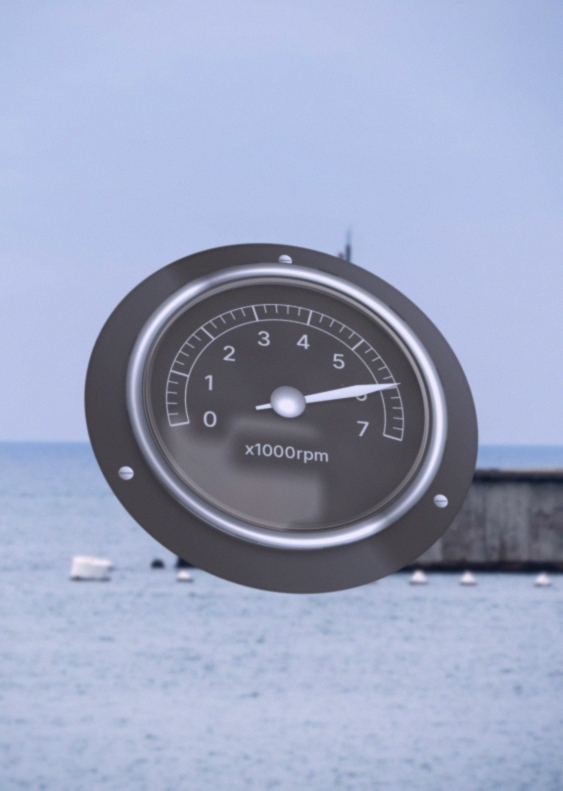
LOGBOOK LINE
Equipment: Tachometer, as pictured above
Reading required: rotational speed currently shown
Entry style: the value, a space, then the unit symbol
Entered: 6000 rpm
